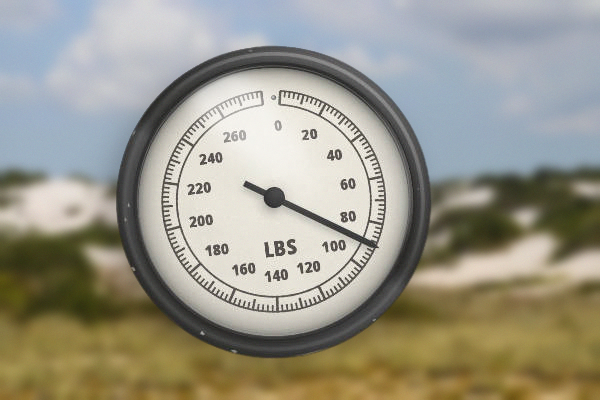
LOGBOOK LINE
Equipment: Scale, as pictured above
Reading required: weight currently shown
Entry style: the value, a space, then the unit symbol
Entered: 90 lb
